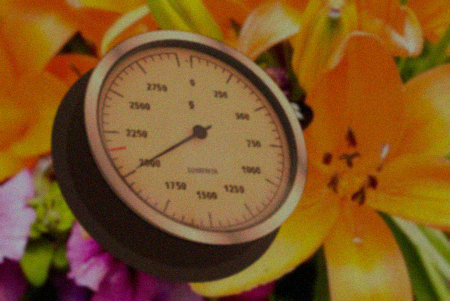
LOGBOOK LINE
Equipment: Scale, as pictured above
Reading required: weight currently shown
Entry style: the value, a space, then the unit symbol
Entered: 2000 g
